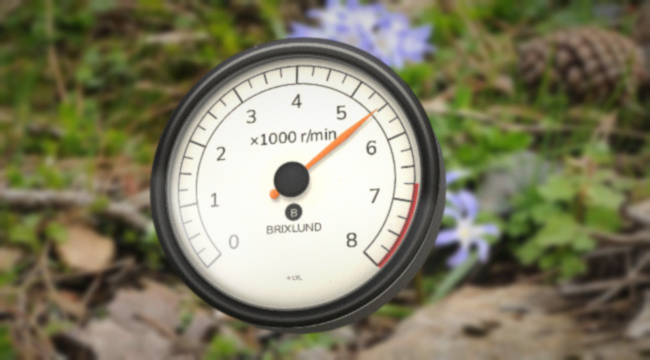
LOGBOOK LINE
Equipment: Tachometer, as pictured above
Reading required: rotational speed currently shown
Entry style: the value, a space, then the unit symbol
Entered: 5500 rpm
